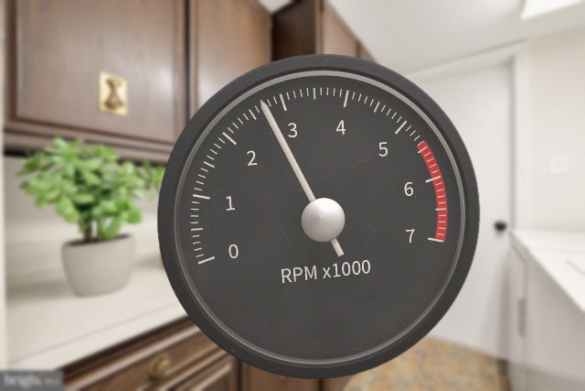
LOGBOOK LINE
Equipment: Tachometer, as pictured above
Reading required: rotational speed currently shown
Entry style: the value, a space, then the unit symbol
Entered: 2700 rpm
